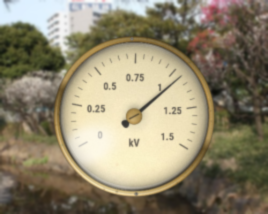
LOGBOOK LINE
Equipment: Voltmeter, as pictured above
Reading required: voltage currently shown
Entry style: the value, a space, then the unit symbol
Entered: 1.05 kV
